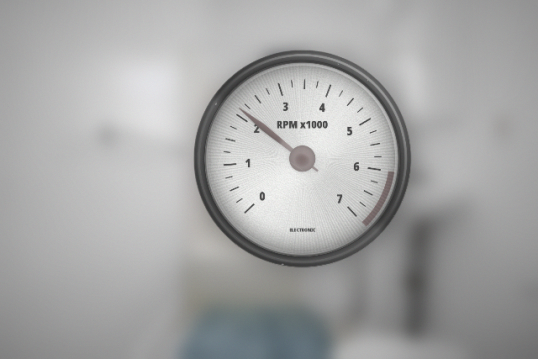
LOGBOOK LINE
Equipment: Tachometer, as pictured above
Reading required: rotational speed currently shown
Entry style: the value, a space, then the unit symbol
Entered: 2125 rpm
